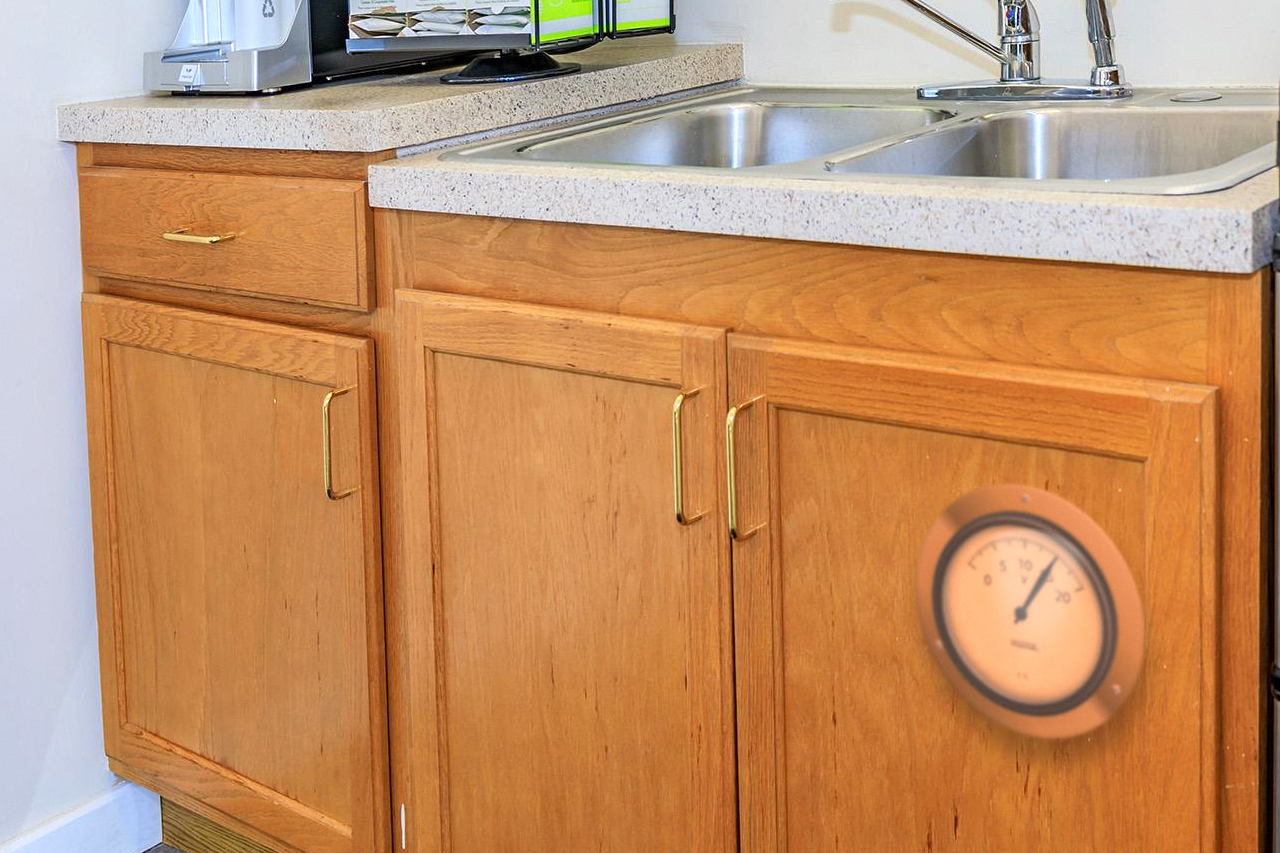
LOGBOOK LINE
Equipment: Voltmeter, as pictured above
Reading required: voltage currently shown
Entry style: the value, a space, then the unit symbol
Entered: 15 V
